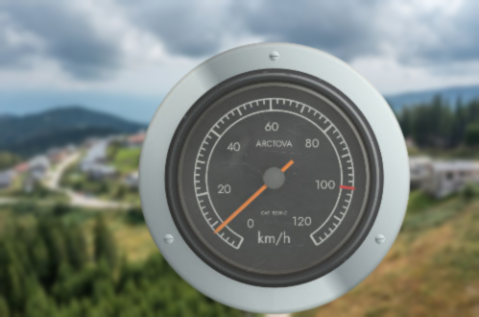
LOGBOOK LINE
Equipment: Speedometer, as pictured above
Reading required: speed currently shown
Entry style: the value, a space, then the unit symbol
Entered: 8 km/h
